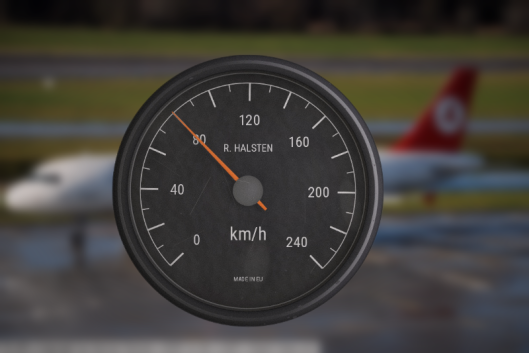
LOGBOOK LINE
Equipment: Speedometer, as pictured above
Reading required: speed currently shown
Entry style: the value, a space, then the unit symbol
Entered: 80 km/h
